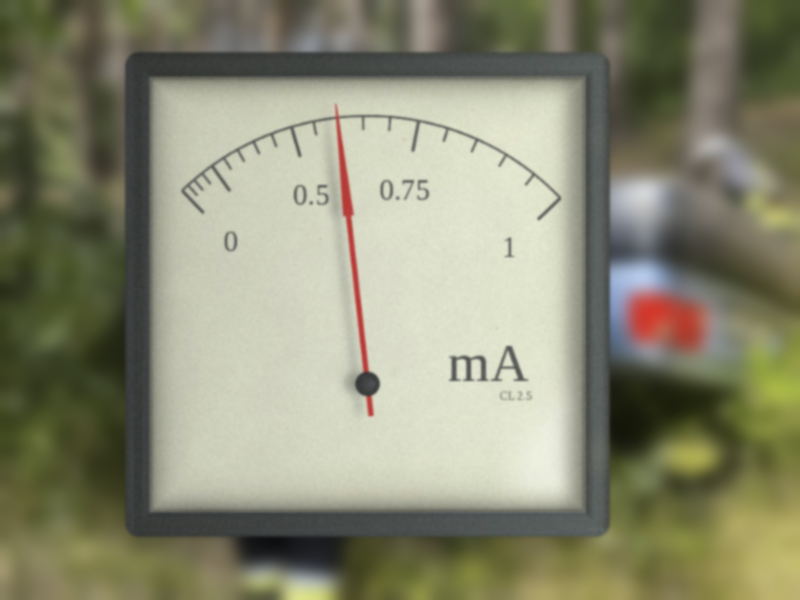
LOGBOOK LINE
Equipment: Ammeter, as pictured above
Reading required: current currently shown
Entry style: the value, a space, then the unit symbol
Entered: 0.6 mA
